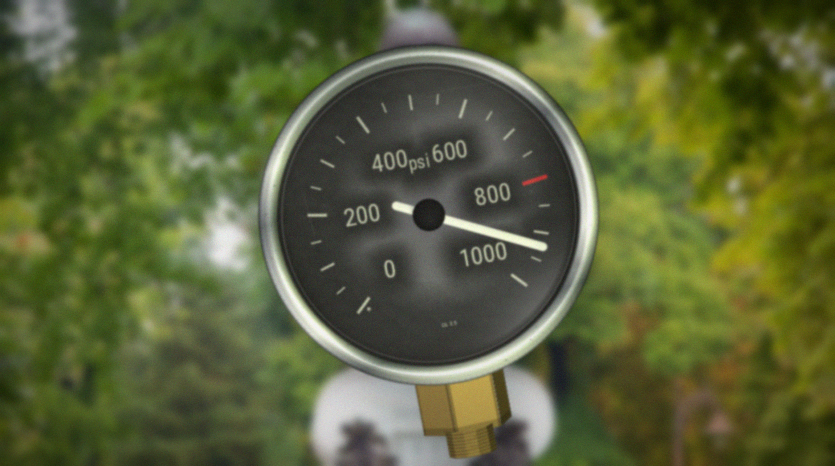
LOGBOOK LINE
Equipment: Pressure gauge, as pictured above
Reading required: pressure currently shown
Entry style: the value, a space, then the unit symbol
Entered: 925 psi
